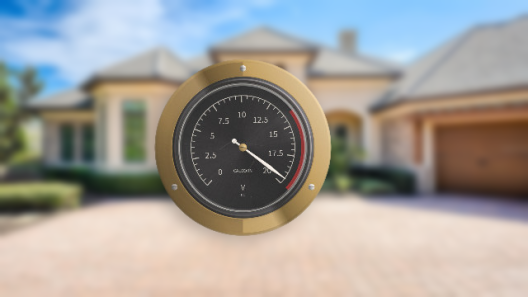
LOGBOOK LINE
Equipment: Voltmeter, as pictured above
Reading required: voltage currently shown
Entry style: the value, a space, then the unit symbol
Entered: 19.5 V
